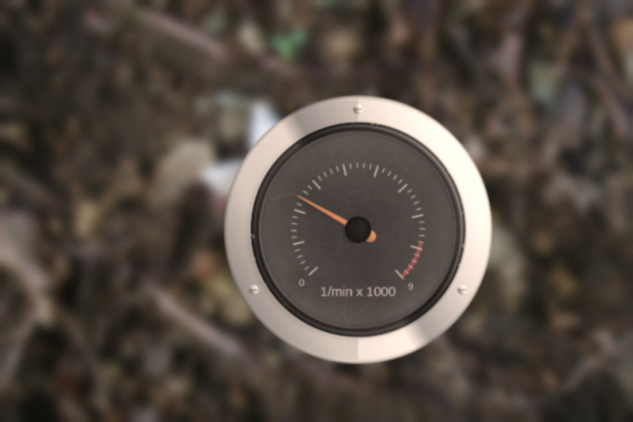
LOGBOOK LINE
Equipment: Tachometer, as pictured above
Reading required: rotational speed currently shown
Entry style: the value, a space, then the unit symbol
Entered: 2400 rpm
